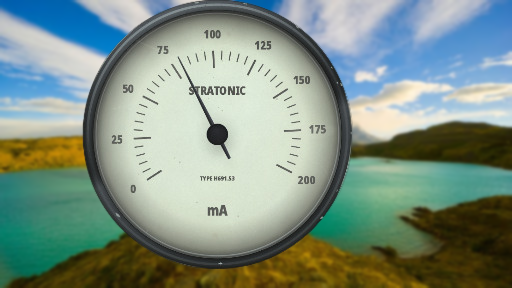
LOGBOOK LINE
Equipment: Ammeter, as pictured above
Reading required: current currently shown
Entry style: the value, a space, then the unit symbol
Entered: 80 mA
